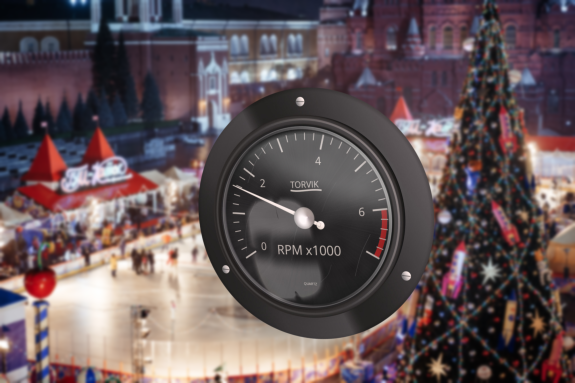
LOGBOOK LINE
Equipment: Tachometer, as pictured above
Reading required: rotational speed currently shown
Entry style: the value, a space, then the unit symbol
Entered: 1600 rpm
